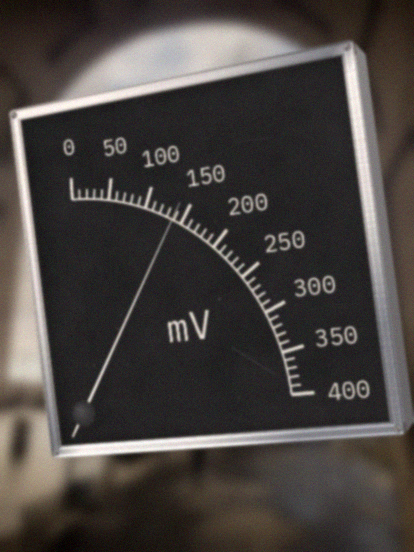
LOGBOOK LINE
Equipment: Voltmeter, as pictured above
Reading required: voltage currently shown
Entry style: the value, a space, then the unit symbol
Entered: 140 mV
